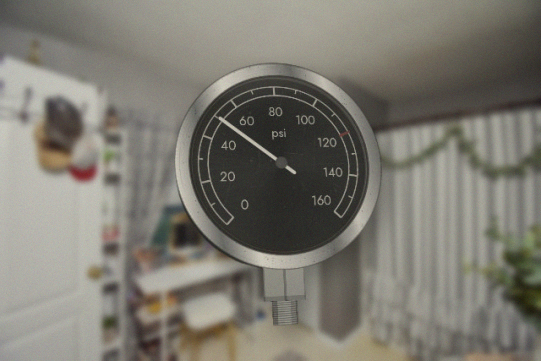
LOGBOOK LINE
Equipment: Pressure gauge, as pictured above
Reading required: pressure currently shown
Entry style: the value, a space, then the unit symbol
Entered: 50 psi
